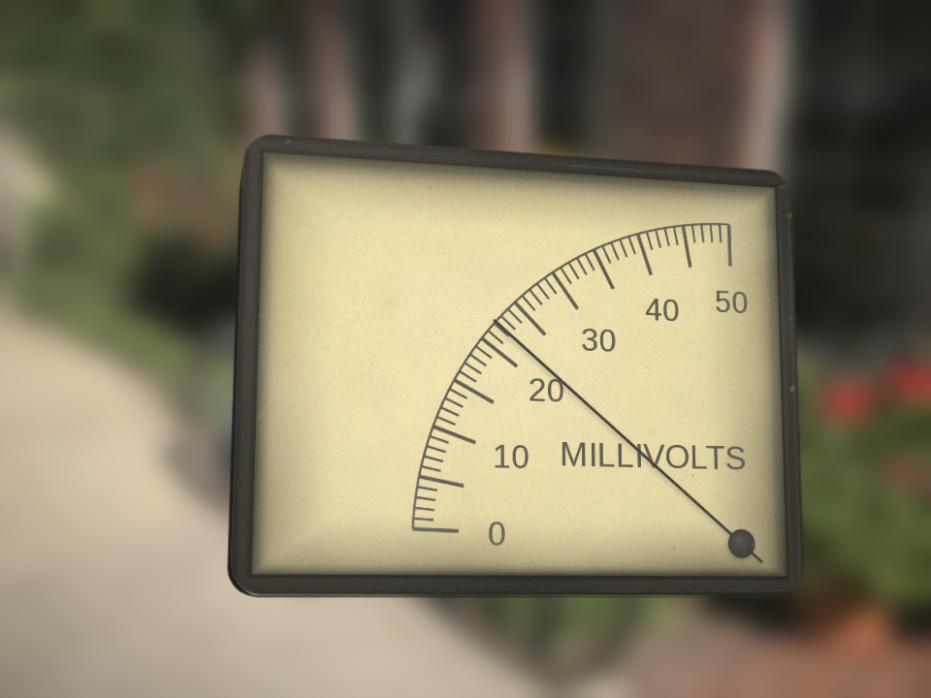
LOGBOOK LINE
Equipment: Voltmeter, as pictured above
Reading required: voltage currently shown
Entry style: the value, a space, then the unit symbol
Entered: 22 mV
